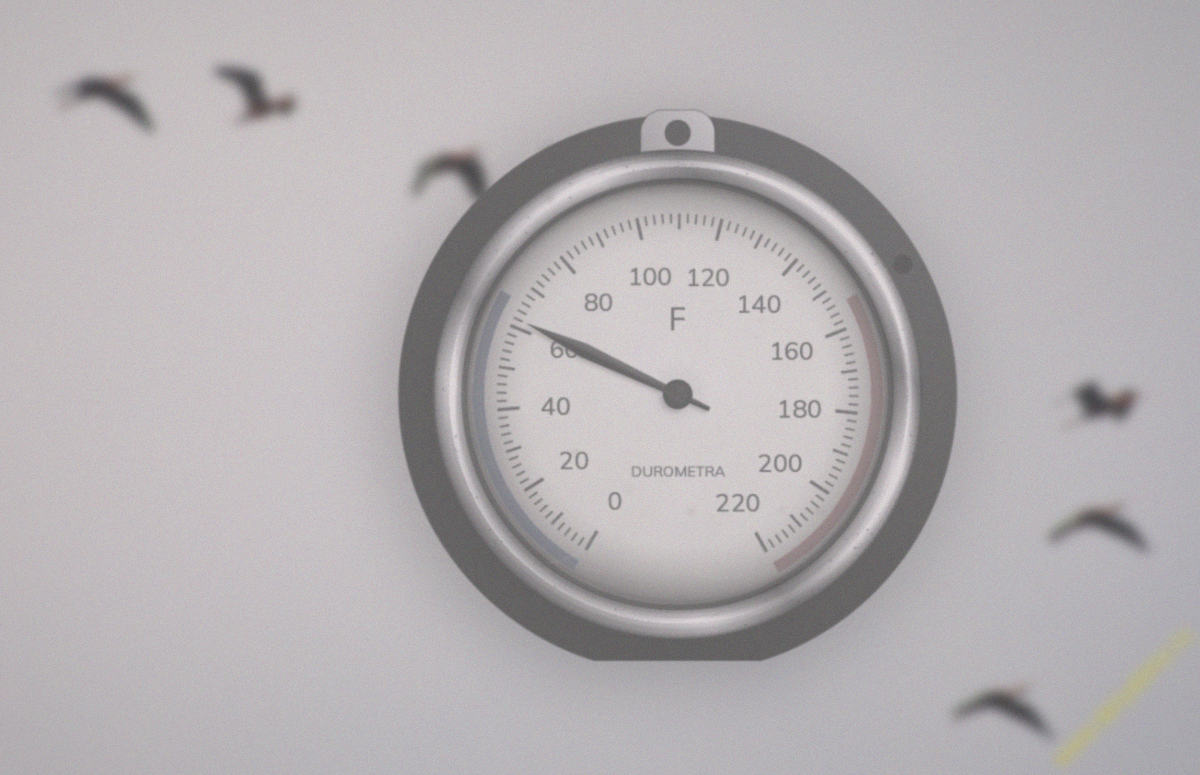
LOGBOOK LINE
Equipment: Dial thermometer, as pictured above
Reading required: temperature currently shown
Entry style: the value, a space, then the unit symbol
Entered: 62 °F
